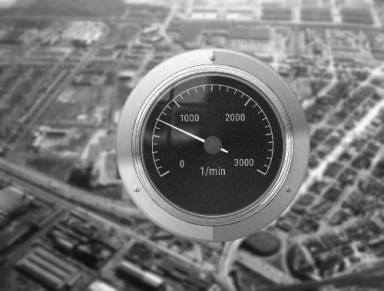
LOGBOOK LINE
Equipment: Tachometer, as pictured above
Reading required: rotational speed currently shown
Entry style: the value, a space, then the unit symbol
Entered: 700 rpm
